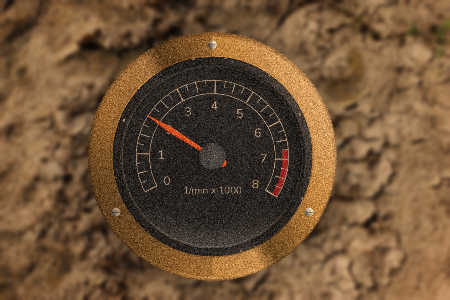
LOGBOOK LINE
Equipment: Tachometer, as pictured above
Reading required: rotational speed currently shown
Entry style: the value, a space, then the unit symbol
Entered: 2000 rpm
